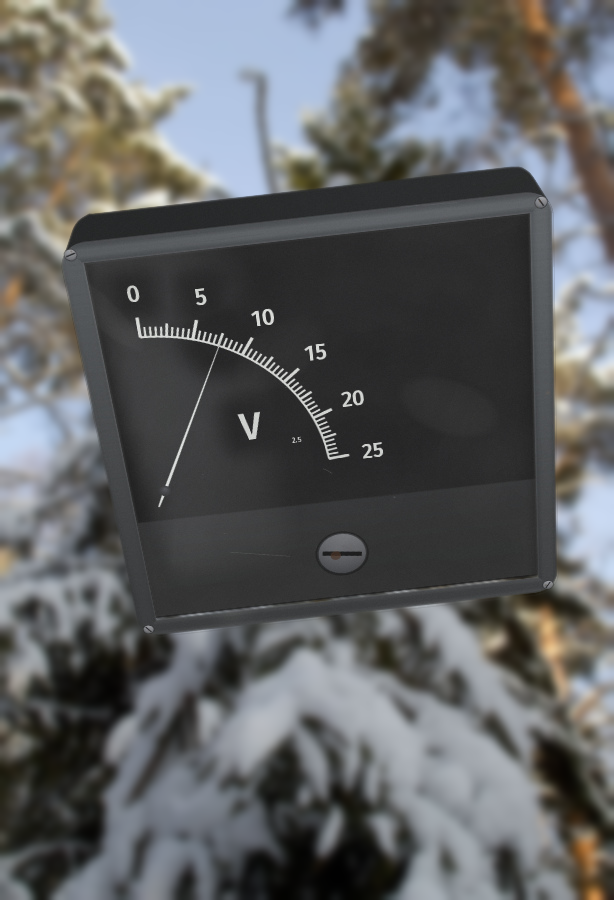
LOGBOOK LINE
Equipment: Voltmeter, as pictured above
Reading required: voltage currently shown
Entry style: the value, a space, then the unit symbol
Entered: 7.5 V
